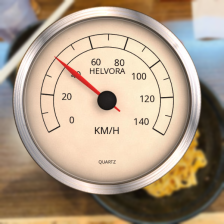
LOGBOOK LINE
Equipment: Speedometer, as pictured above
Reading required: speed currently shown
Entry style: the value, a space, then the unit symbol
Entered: 40 km/h
